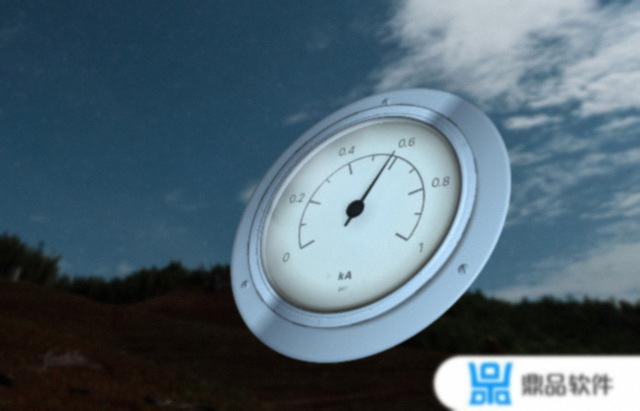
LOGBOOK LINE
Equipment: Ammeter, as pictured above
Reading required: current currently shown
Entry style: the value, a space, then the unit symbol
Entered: 0.6 kA
